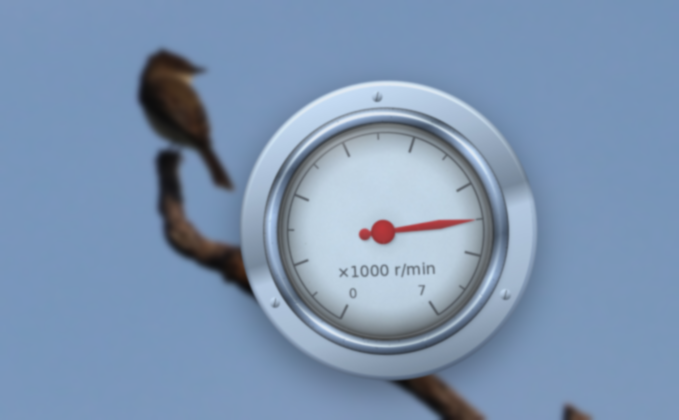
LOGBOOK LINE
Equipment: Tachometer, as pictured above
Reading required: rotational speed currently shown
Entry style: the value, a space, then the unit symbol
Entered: 5500 rpm
